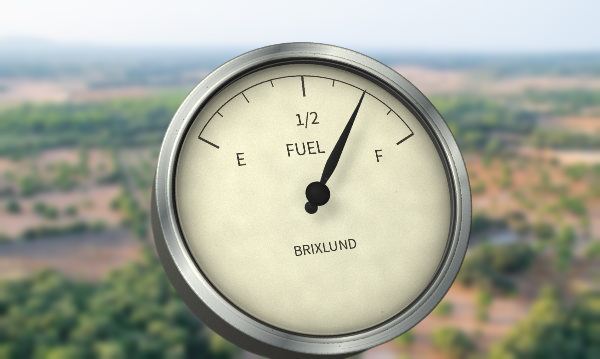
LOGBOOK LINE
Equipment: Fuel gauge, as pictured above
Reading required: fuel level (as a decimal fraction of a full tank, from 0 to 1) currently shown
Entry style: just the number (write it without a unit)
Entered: 0.75
